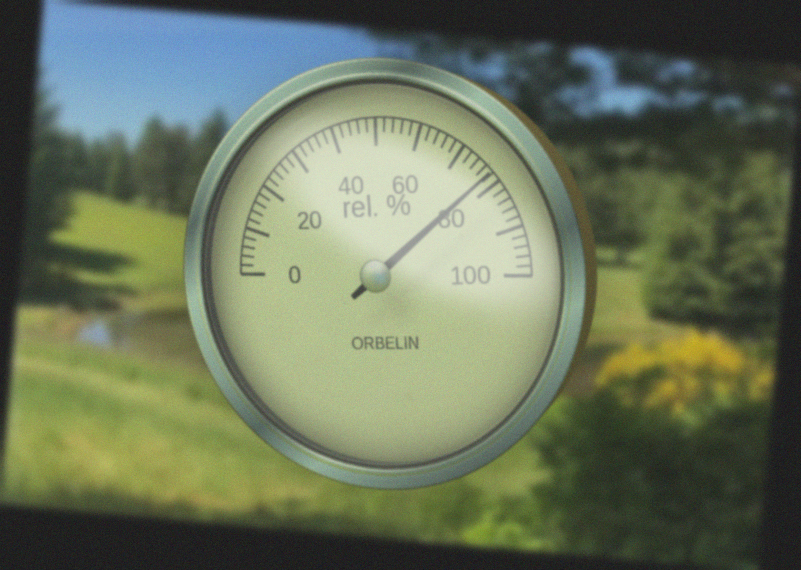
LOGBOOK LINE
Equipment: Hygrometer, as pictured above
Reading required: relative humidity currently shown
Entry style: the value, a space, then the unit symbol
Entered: 78 %
